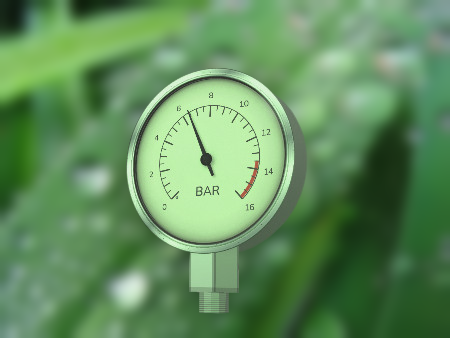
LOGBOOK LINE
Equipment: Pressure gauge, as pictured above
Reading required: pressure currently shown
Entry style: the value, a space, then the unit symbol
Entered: 6.5 bar
